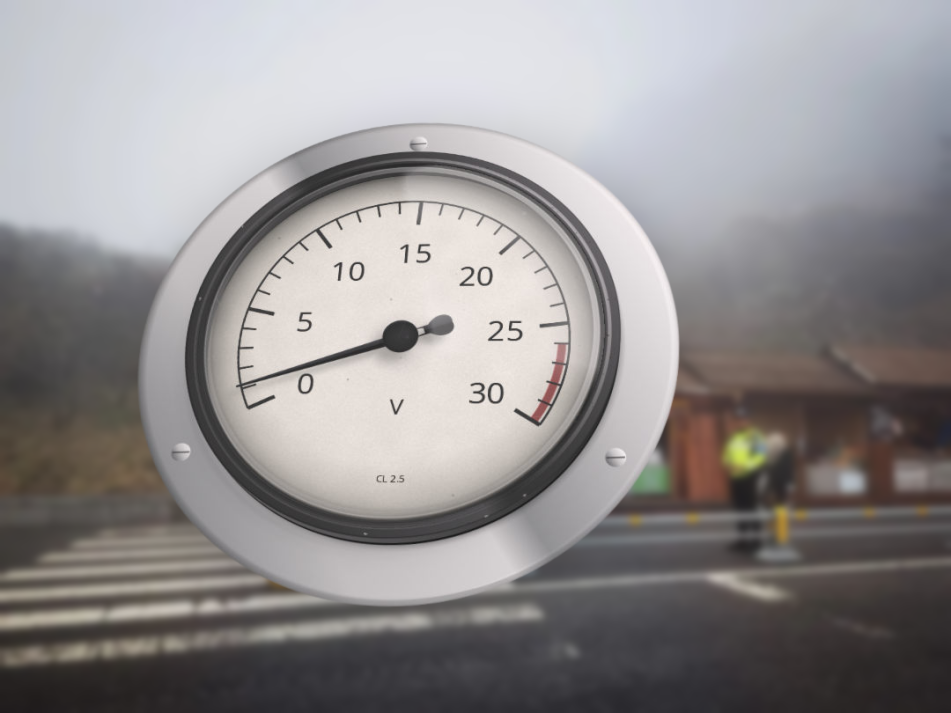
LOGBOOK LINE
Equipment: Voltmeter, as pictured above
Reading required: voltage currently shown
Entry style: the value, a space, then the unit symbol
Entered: 1 V
